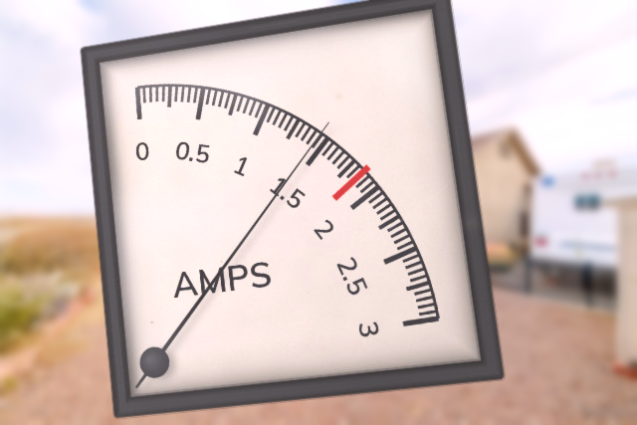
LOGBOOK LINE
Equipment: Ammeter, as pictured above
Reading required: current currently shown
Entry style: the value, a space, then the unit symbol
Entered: 1.45 A
